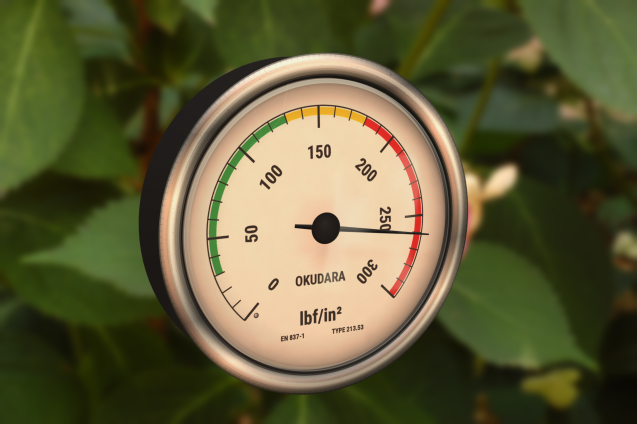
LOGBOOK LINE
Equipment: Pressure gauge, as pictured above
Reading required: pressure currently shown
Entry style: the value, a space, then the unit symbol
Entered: 260 psi
